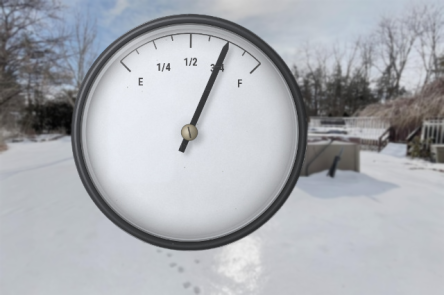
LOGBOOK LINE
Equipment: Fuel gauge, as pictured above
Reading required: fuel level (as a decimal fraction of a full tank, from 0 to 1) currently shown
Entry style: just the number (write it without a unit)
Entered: 0.75
